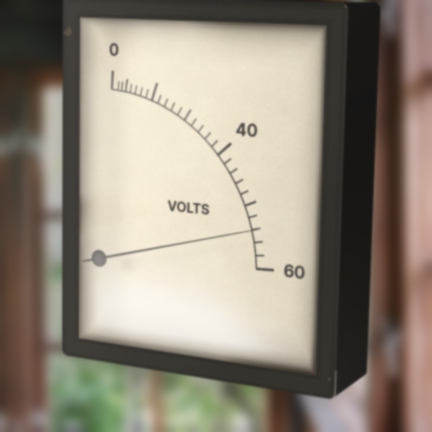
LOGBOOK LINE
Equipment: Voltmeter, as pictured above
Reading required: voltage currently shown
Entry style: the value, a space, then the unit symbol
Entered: 54 V
